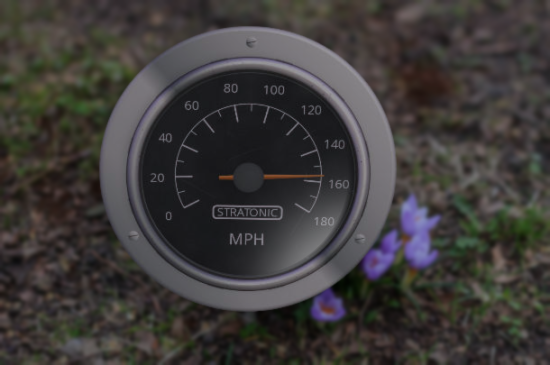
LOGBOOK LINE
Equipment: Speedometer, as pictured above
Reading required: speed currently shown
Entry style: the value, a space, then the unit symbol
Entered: 155 mph
